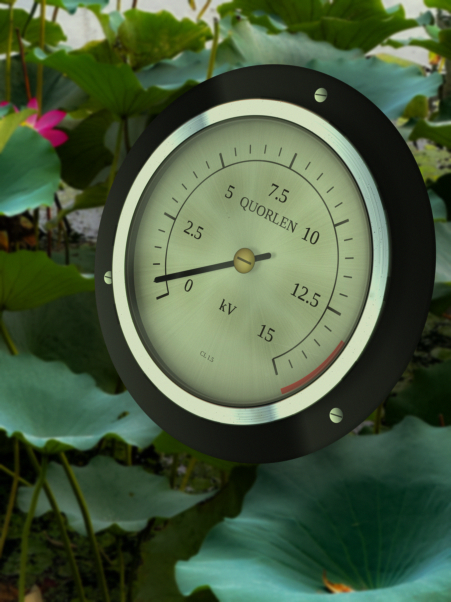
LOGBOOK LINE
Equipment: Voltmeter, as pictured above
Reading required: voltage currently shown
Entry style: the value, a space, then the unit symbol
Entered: 0.5 kV
